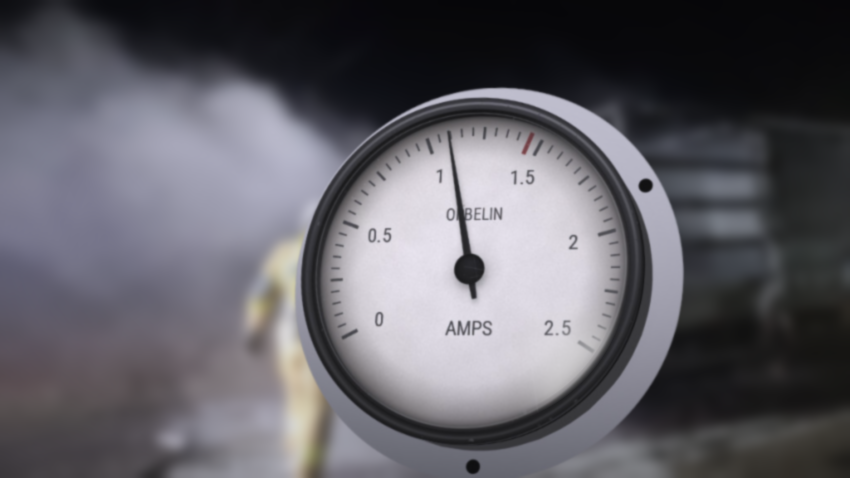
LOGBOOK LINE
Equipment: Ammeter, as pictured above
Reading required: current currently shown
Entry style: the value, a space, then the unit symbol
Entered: 1.1 A
